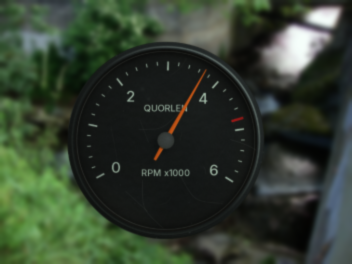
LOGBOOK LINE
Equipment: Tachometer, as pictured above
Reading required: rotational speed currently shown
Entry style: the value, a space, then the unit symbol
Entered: 3700 rpm
